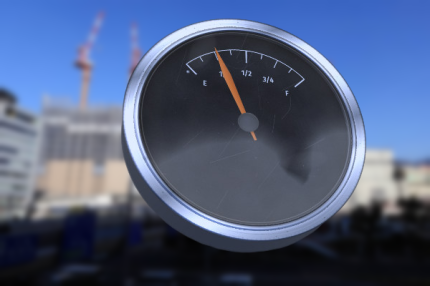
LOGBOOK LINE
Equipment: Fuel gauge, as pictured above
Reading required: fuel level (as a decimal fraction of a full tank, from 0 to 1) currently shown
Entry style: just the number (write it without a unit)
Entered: 0.25
